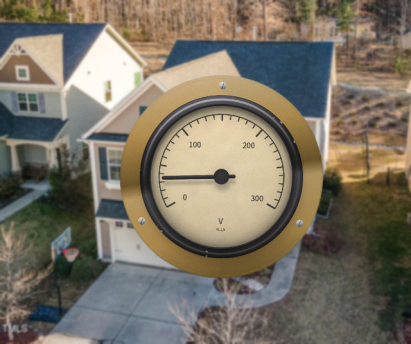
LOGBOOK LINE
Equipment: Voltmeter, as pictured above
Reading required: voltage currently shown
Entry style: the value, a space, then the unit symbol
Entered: 35 V
